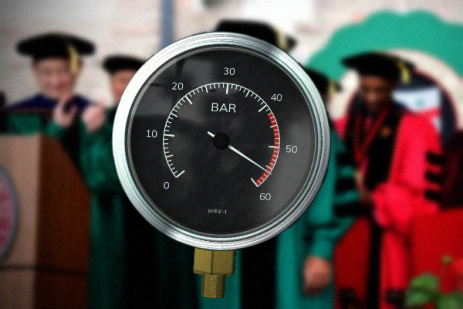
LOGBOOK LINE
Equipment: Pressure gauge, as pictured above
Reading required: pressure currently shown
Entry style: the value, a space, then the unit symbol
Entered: 56 bar
